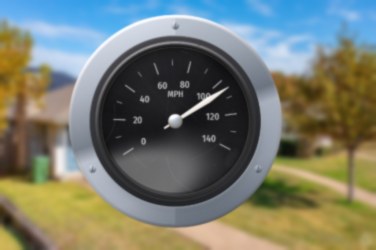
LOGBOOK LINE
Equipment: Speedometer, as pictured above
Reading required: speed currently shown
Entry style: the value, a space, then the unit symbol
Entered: 105 mph
